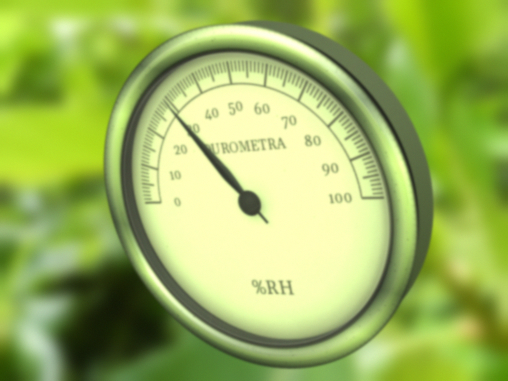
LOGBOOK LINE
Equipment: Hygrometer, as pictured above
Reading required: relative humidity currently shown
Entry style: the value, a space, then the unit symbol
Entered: 30 %
